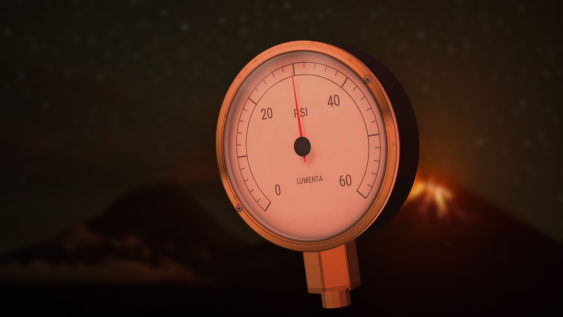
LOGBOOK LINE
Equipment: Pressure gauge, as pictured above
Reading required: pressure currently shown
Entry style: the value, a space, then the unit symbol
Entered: 30 psi
